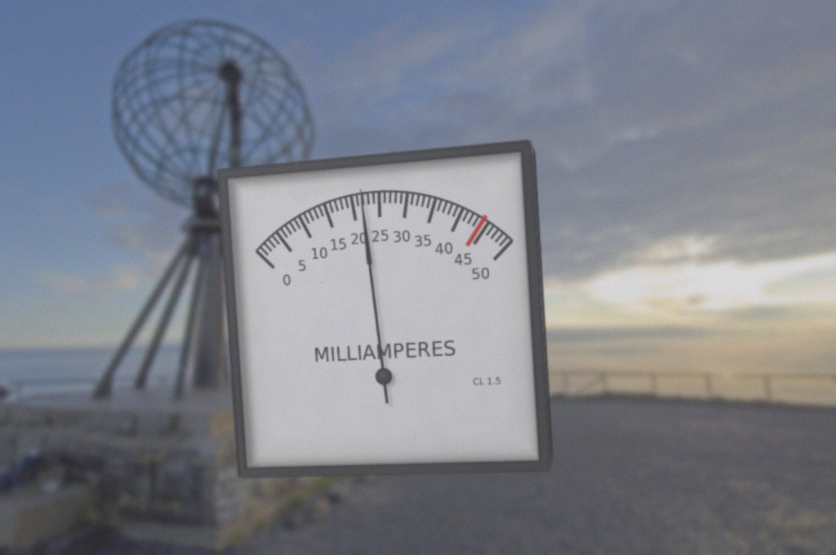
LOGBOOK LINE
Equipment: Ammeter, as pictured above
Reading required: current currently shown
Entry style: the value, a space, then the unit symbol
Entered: 22 mA
